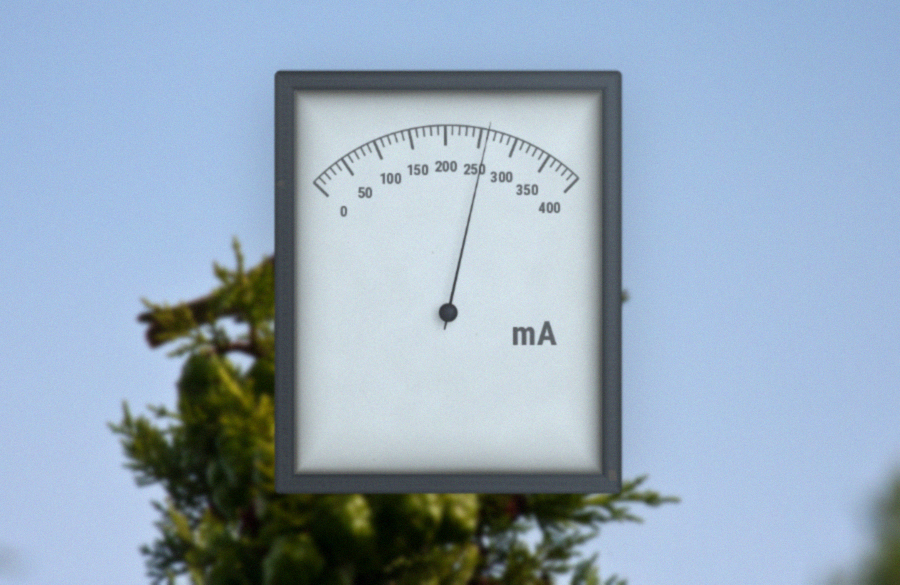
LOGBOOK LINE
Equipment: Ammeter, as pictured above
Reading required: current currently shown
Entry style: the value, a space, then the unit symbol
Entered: 260 mA
